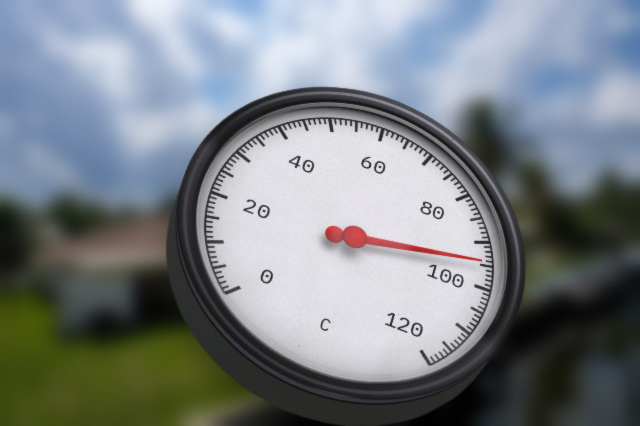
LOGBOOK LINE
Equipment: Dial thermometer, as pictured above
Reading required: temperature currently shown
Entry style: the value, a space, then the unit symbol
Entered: 95 °C
